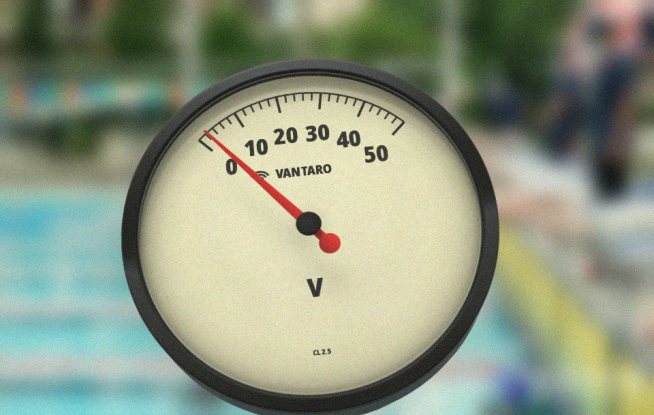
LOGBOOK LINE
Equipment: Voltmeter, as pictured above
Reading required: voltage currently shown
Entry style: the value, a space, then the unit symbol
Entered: 2 V
